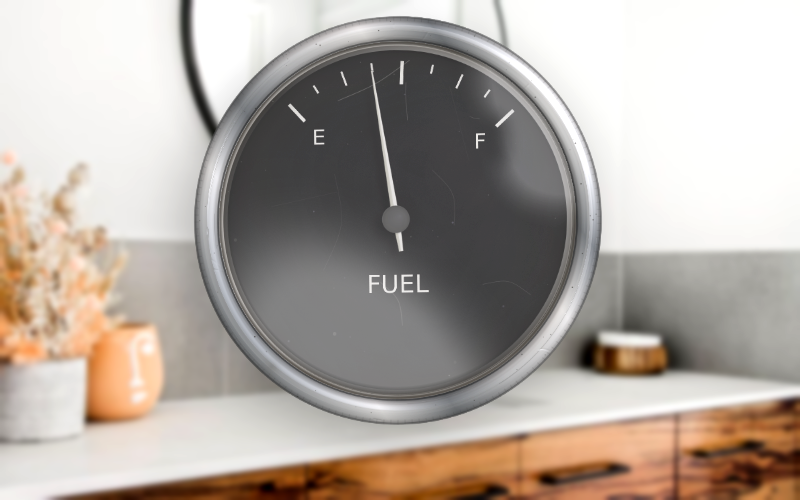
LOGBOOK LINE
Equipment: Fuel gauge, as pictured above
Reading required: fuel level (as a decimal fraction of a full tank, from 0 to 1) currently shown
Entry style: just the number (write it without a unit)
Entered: 0.375
